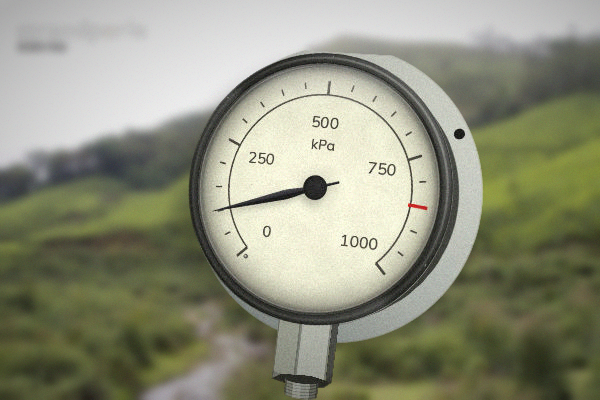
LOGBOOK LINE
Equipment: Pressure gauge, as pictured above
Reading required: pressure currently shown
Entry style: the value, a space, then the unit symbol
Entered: 100 kPa
